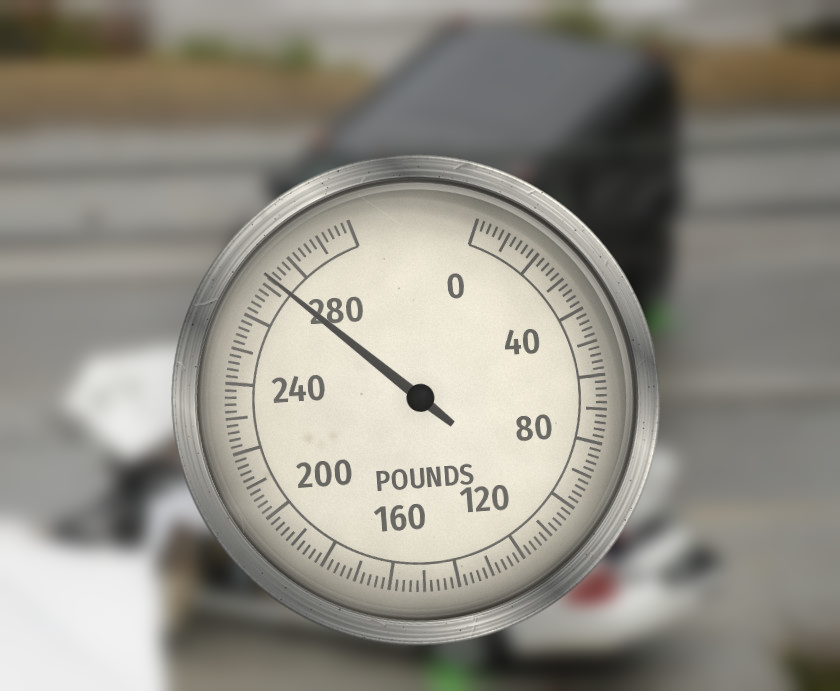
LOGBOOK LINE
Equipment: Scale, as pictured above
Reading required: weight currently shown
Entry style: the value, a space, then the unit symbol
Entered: 272 lb
